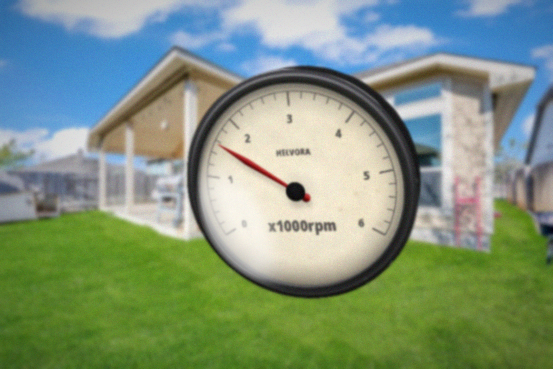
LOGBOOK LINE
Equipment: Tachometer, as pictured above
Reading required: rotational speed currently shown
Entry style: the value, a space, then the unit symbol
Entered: 1600 rpm
